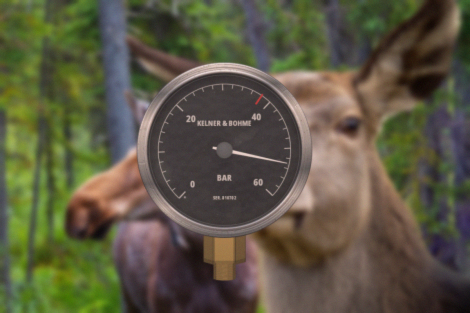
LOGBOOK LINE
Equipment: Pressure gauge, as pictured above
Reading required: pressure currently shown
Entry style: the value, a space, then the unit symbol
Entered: 53 bar
